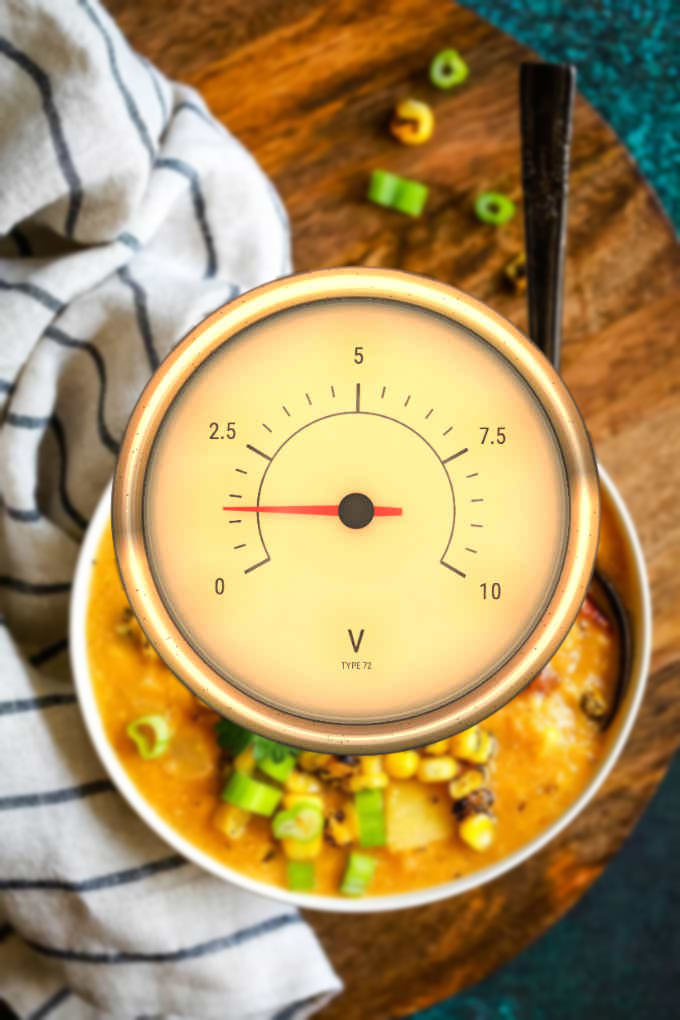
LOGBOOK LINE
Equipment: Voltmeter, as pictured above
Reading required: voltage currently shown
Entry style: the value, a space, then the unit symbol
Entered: 1.25 V
